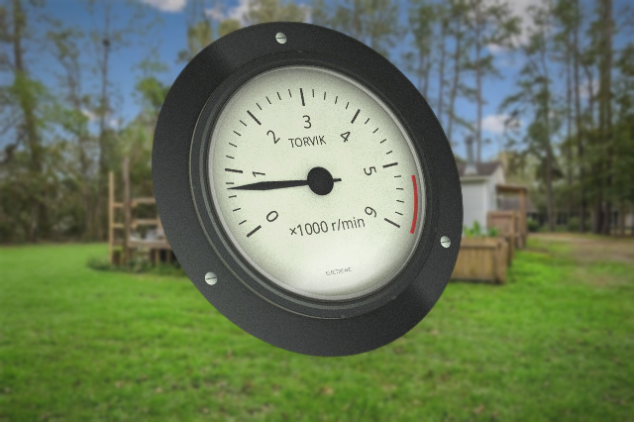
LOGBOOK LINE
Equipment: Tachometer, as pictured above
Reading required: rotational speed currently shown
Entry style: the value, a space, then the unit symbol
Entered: 700 rpm
